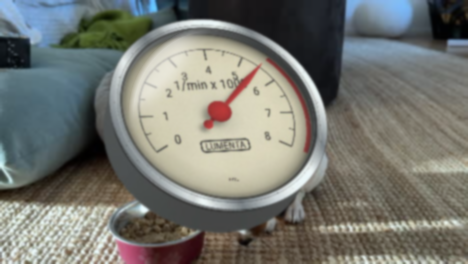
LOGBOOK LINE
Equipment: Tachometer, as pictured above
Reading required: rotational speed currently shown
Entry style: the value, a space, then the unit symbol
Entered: 5500 rpm
